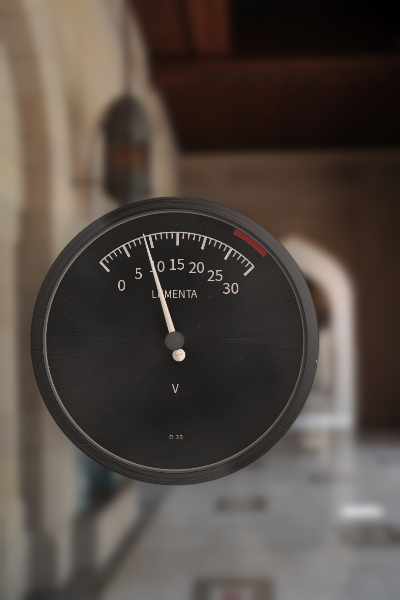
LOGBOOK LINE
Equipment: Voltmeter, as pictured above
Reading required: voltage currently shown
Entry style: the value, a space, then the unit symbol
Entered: 9 V
